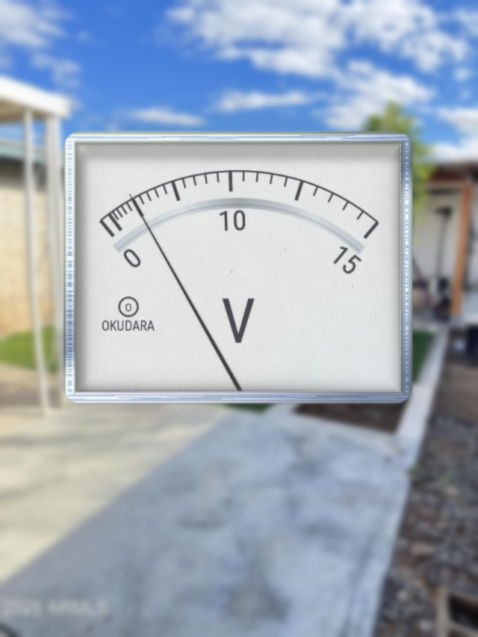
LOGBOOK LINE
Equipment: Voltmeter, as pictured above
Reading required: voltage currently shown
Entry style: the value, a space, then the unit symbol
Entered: 5 V
